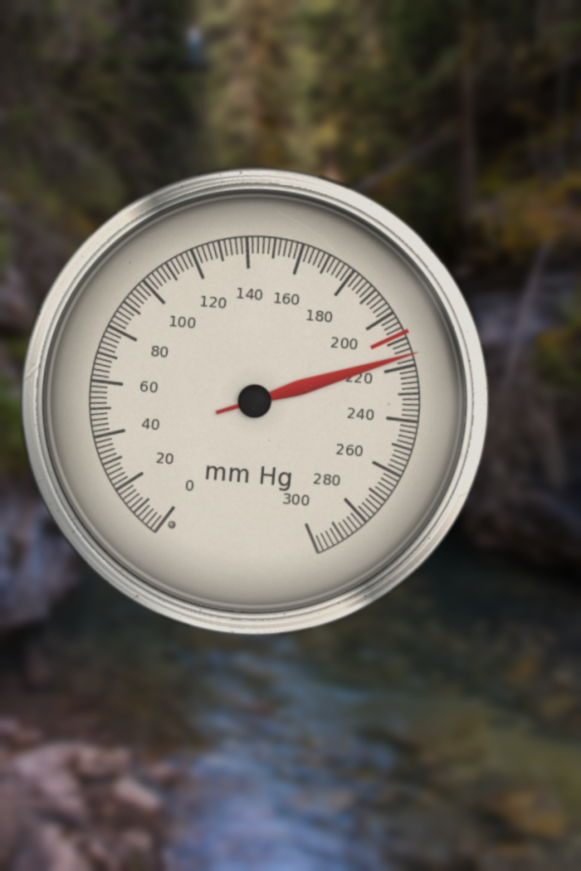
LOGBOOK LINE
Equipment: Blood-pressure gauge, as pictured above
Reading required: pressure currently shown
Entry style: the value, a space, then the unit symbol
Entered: 216 mmHg
